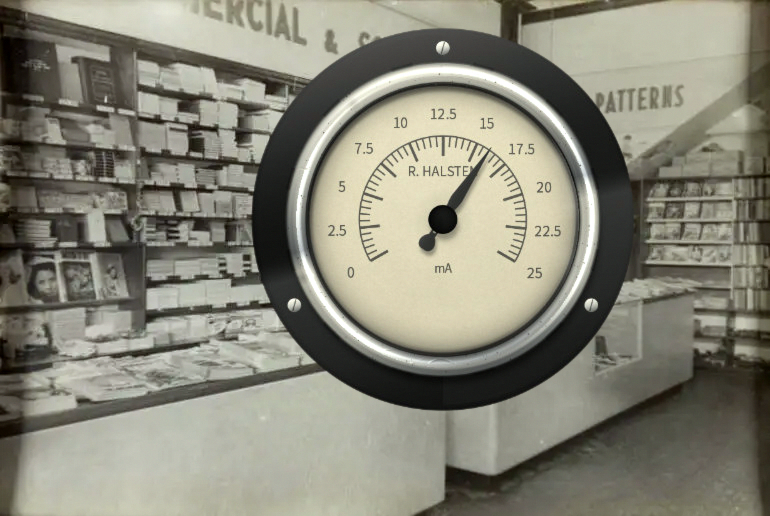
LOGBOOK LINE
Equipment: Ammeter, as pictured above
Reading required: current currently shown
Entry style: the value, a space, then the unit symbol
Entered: 16 mA
